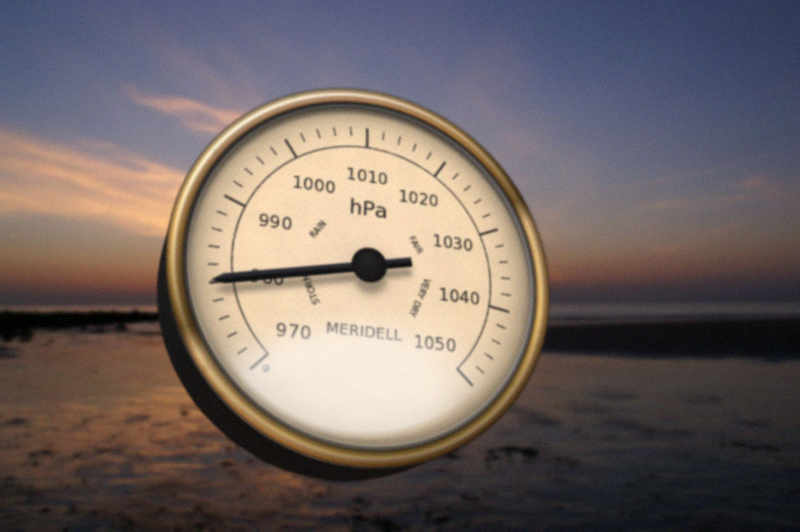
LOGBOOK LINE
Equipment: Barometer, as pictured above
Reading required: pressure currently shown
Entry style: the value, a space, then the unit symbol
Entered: 980 hPa
